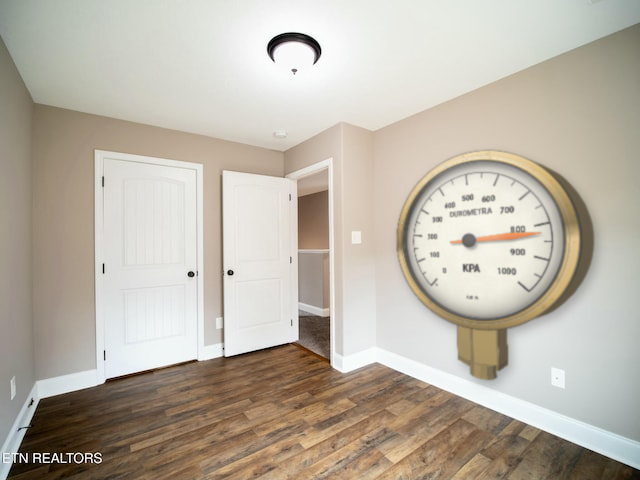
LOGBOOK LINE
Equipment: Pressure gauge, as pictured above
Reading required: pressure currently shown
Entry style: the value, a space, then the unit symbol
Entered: 825 kPa
